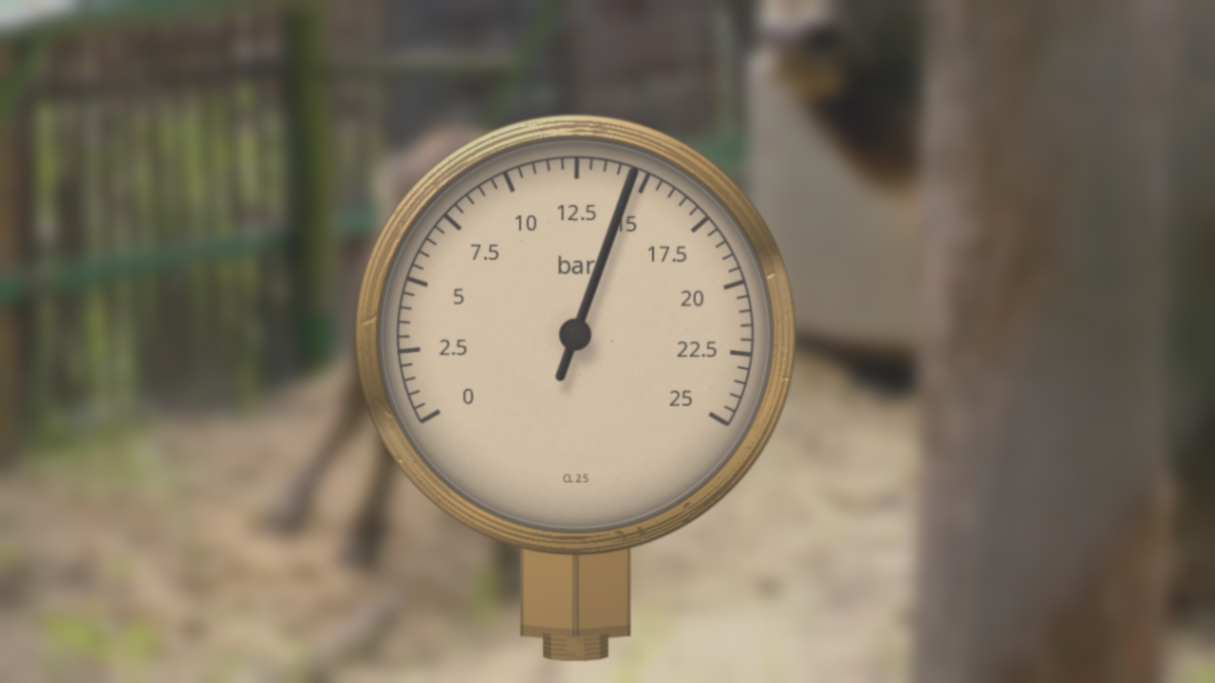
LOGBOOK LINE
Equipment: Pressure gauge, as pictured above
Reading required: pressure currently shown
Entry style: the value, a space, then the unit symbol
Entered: 14.5 bar
